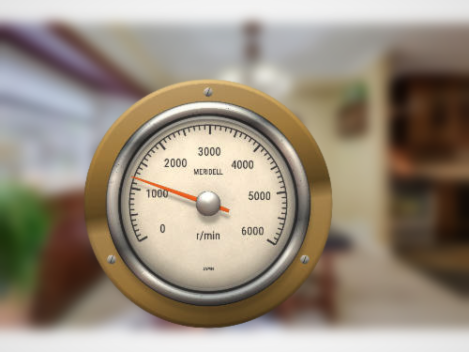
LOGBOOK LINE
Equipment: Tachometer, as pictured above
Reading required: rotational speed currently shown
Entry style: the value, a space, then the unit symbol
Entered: 1200 rpm
